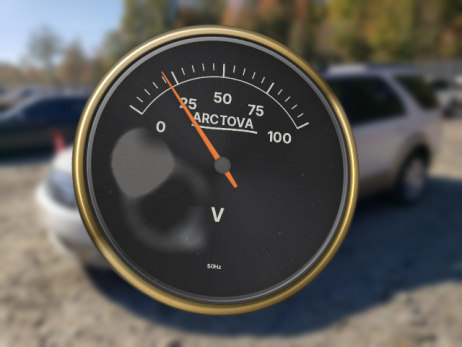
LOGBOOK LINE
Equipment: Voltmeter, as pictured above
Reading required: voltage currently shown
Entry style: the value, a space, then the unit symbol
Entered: 20 V
